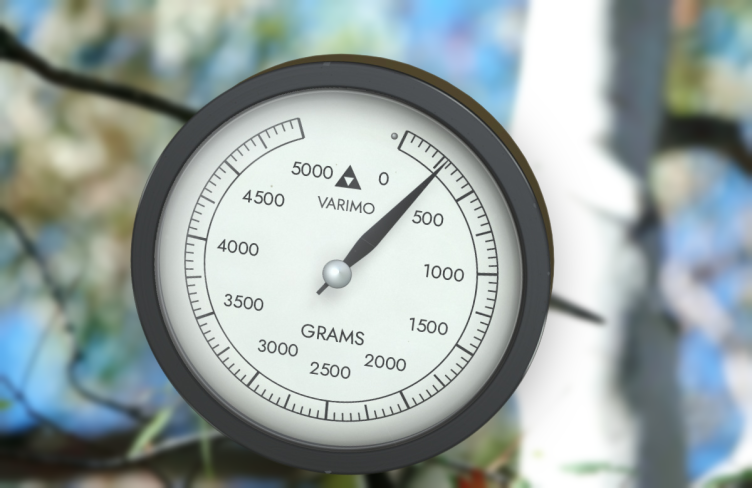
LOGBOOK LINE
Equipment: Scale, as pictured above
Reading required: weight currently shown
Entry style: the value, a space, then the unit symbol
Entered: 275 g
